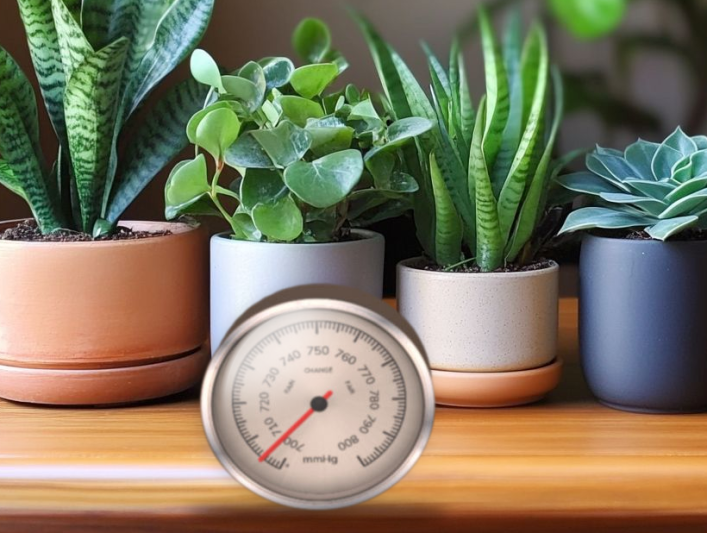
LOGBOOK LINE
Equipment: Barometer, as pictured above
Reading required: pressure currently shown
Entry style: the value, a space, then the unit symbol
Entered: 705 mmHg
